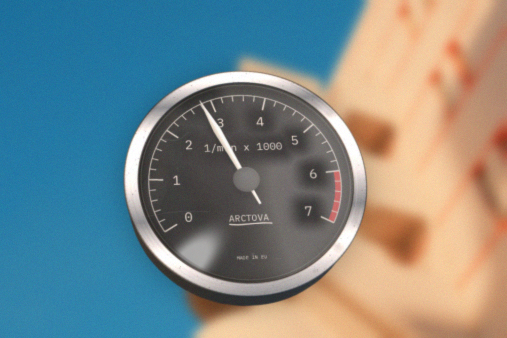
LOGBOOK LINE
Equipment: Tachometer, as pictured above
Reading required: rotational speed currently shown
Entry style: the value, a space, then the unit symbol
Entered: 2800 rpm
